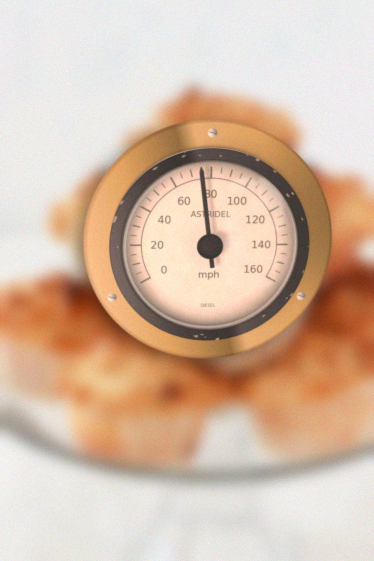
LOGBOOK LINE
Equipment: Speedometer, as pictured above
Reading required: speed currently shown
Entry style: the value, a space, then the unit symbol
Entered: 75 mph
